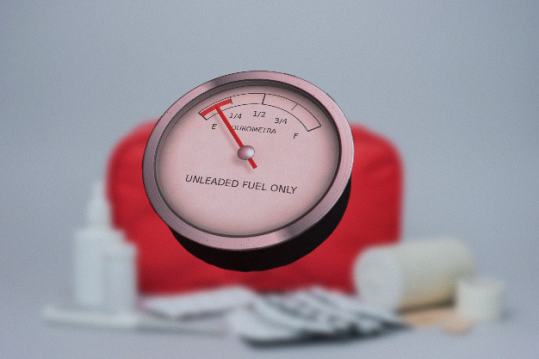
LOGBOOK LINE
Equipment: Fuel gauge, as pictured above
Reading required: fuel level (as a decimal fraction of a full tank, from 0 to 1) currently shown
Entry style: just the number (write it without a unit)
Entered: 0.125
